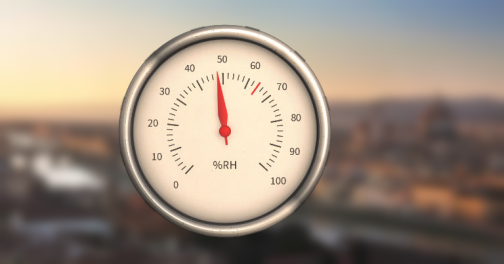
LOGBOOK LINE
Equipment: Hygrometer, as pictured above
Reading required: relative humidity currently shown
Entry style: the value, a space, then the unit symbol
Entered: 48 %
